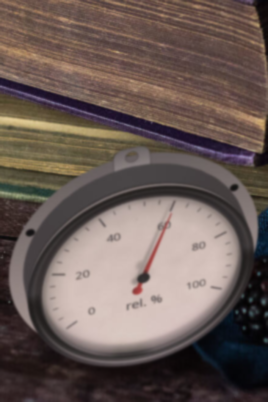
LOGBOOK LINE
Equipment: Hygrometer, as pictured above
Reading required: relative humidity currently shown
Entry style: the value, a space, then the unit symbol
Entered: 60 %
